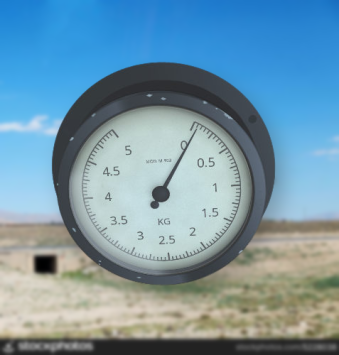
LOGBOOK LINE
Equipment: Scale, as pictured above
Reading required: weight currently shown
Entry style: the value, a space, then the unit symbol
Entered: 0.05 kg
